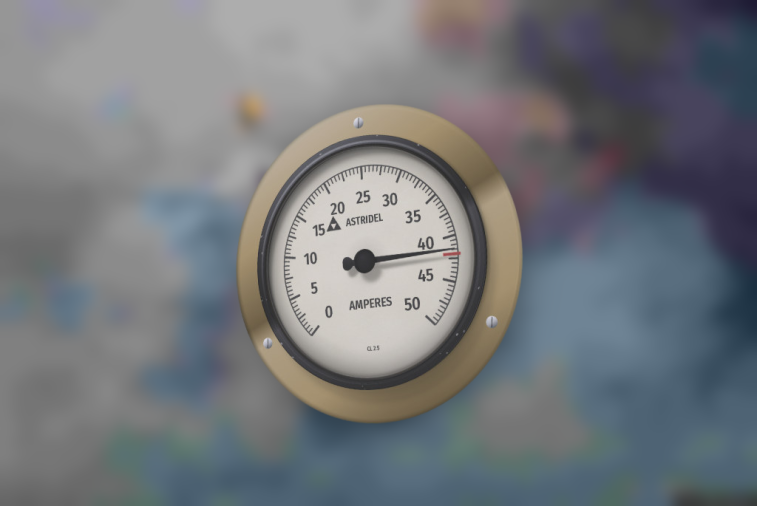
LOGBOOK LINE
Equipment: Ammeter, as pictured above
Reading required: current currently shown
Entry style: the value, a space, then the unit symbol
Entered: 41.5 A
